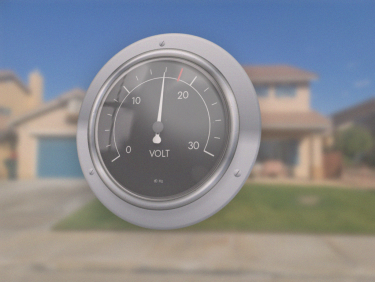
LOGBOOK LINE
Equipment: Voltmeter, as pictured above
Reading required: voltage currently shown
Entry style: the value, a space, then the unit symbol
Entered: 16 V
